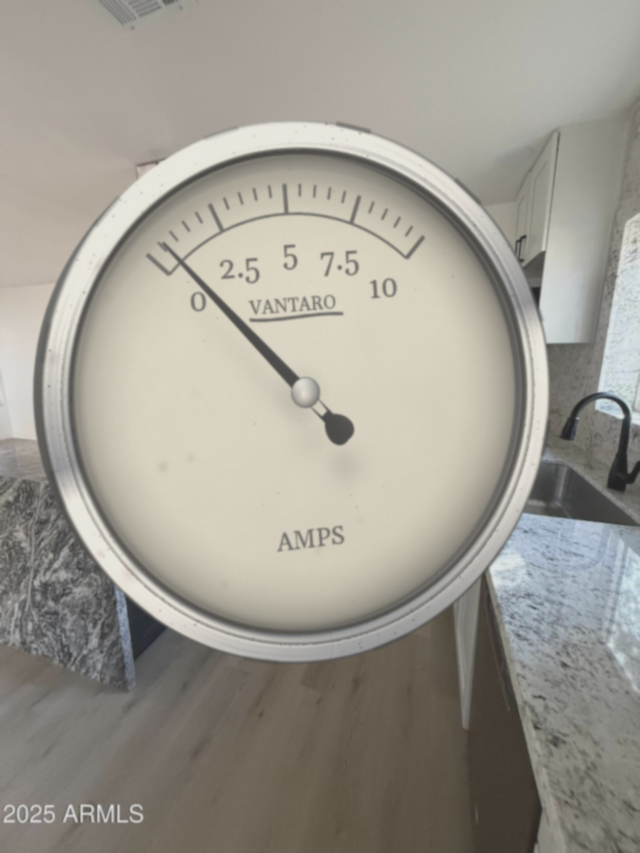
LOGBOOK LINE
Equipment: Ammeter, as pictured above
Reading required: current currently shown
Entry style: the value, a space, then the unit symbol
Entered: 0.5 A
